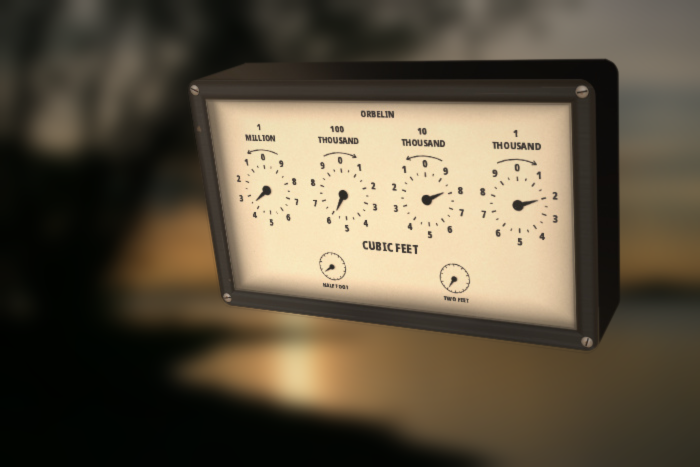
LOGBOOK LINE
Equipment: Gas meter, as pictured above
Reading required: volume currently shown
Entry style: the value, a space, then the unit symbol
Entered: 358200 ft³
